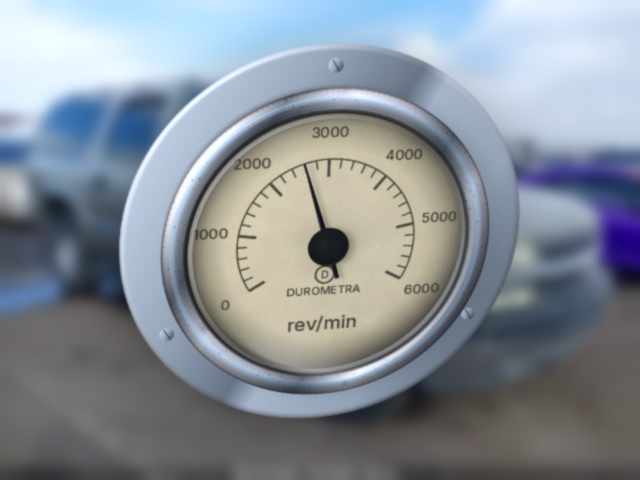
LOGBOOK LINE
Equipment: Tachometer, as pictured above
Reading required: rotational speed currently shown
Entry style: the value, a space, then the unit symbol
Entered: 2600 rpm
